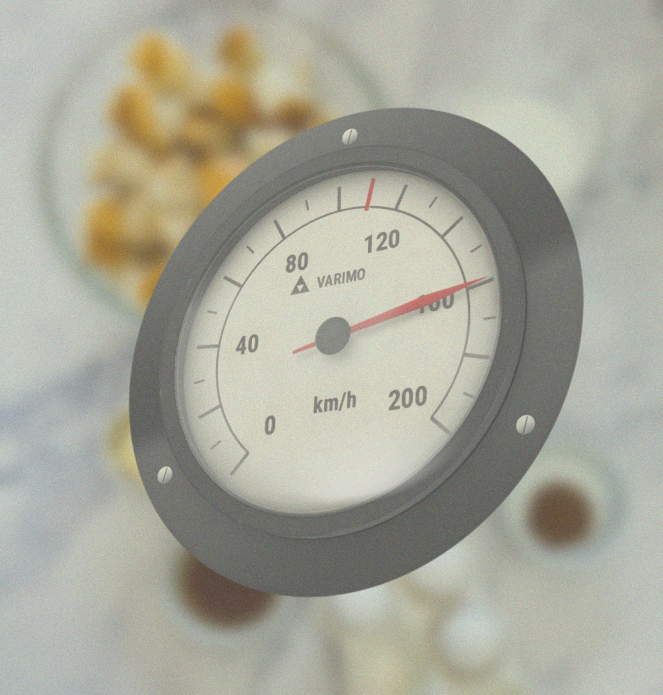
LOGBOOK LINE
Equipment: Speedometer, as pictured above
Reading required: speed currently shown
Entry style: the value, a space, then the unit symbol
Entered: 160 km/h
